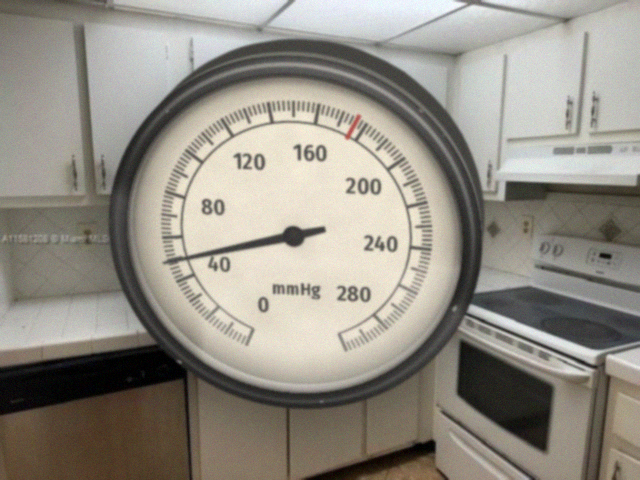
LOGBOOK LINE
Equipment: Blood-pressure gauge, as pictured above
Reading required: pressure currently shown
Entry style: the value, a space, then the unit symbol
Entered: 50 mmHg
